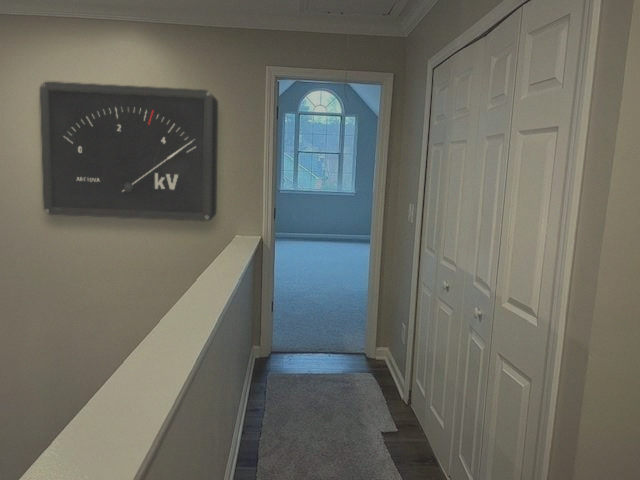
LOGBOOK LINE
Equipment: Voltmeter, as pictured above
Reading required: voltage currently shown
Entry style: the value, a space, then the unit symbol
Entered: 4.8 kV
